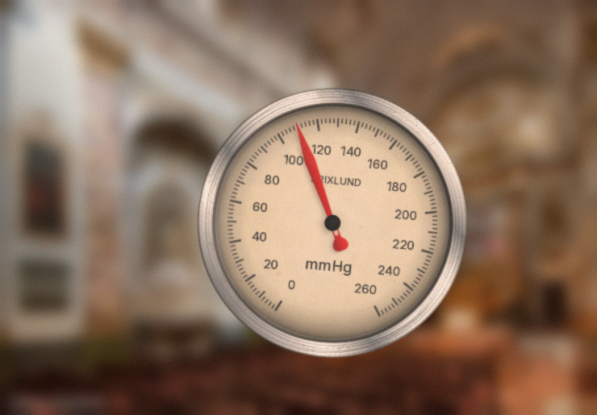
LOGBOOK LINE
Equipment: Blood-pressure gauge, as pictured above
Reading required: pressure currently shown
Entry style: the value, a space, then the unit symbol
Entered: 110 mmHg
